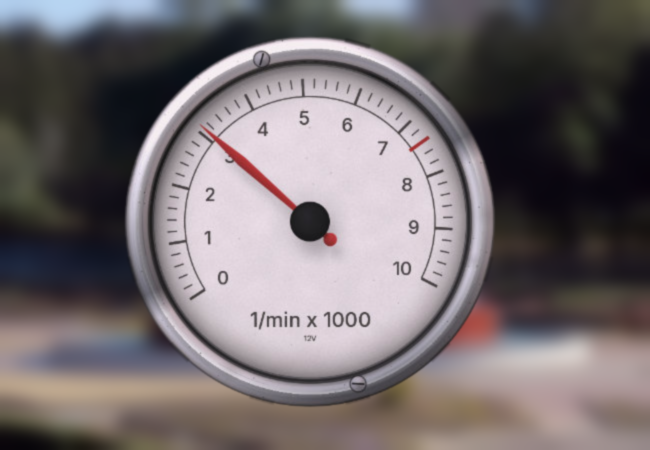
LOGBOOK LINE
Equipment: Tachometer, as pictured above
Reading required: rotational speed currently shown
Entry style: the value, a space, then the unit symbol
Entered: 3100 rpm
